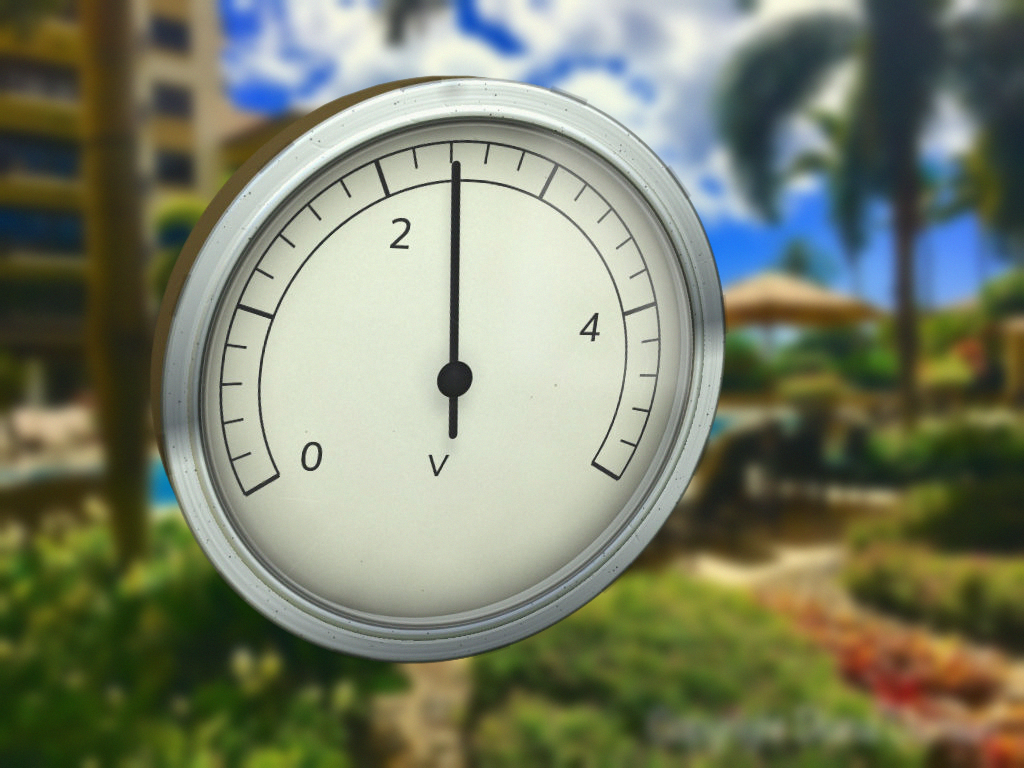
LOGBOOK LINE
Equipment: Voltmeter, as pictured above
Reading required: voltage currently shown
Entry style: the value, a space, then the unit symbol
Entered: 2.4 V
